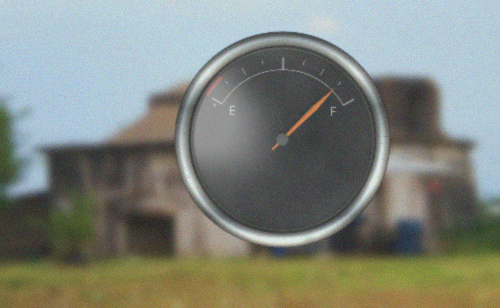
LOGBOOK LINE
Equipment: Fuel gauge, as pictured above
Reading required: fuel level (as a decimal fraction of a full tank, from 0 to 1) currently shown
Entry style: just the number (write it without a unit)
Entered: 0.875
